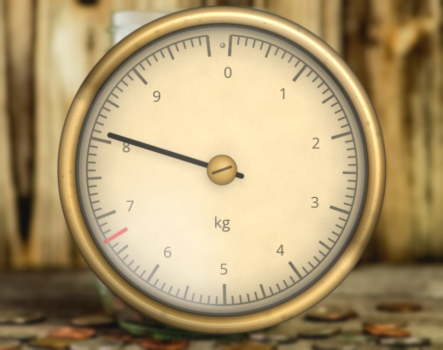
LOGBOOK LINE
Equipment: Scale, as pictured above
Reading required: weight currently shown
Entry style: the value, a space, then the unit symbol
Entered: 8.1 kg
